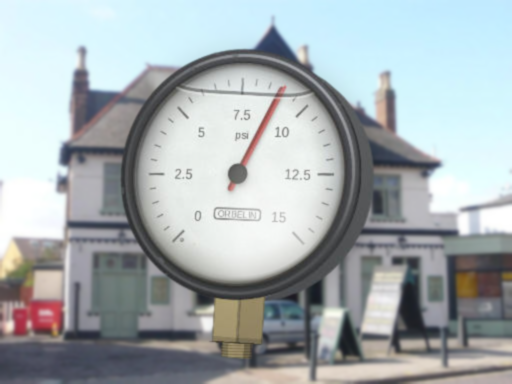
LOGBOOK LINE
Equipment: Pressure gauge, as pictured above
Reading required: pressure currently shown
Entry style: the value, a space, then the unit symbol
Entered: 9 psi
